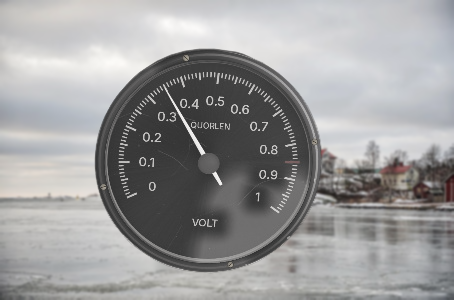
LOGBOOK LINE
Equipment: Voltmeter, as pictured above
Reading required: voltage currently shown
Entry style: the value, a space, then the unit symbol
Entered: 0.35 V
